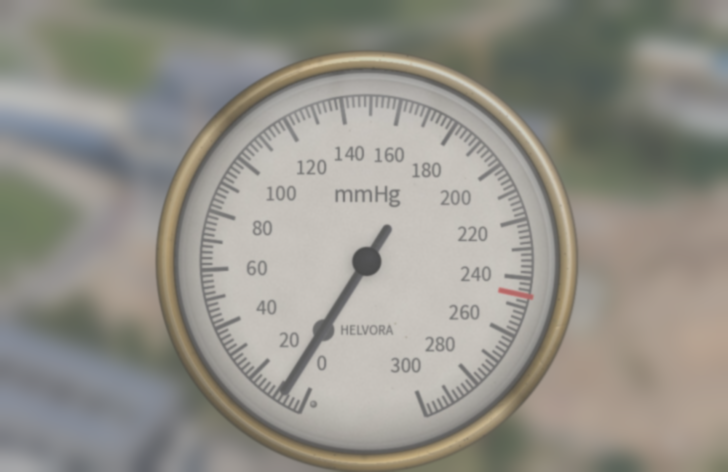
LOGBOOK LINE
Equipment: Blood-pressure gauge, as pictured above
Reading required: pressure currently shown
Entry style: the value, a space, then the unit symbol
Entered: 8 mmHg
